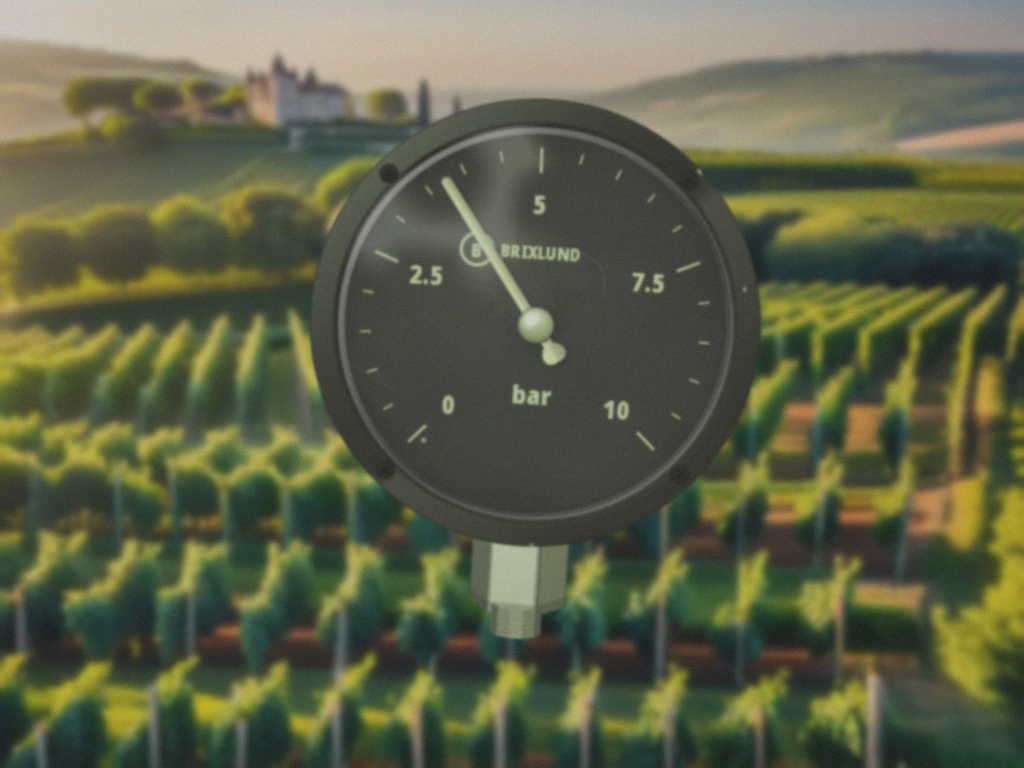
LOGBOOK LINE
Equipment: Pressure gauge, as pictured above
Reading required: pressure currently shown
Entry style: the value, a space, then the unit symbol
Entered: 3.75 bar
